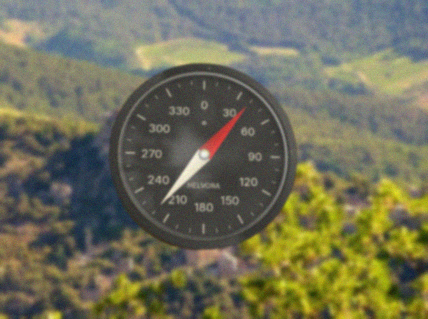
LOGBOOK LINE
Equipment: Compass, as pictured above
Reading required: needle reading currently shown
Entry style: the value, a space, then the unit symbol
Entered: 40 °
